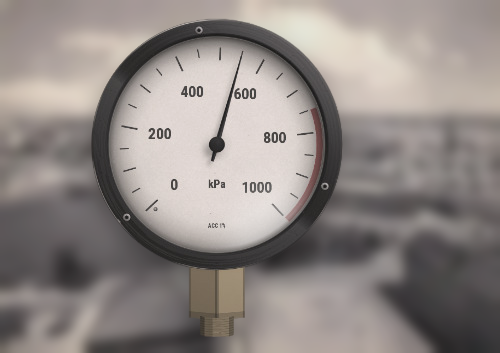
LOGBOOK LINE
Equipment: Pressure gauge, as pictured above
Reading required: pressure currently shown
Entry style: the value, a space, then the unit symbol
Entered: 550 kPa
